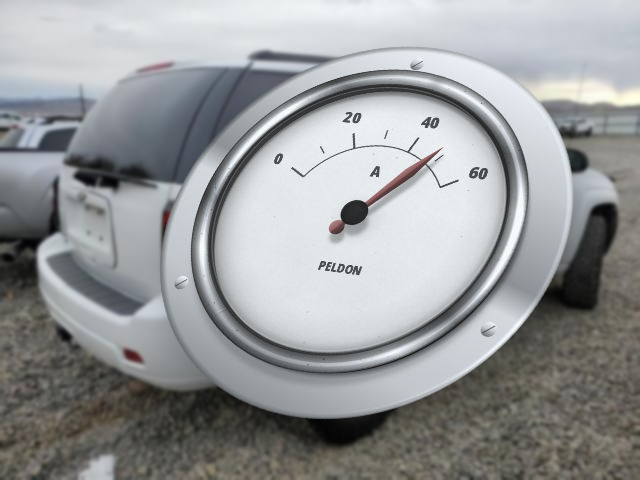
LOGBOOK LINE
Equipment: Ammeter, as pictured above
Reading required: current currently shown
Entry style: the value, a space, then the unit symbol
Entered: 50 A
